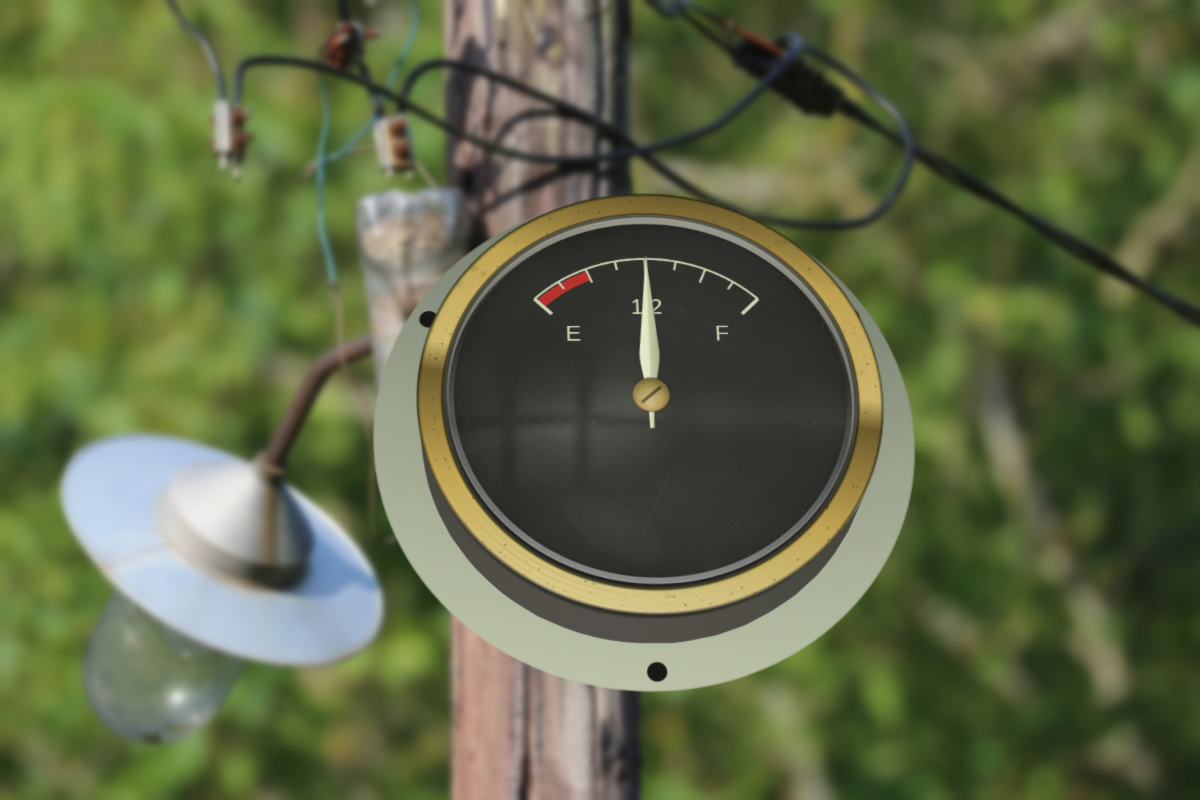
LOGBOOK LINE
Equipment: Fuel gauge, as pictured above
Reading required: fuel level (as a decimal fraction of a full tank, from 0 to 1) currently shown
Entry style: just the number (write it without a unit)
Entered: 0.5
